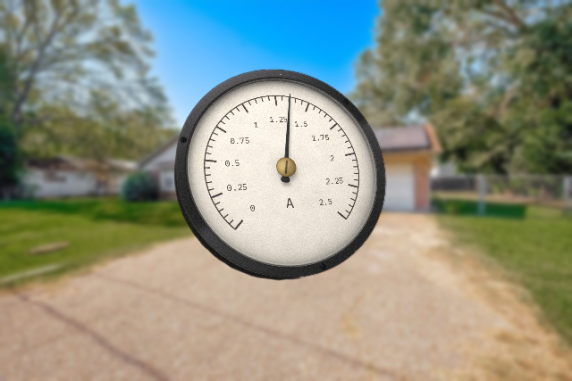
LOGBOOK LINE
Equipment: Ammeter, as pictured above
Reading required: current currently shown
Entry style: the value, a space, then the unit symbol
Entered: 1.35 A
